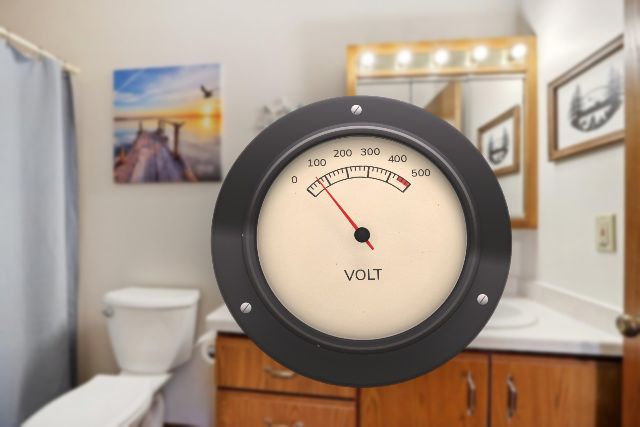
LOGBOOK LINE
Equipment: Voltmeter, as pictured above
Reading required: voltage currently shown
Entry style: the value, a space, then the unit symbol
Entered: 60 V
